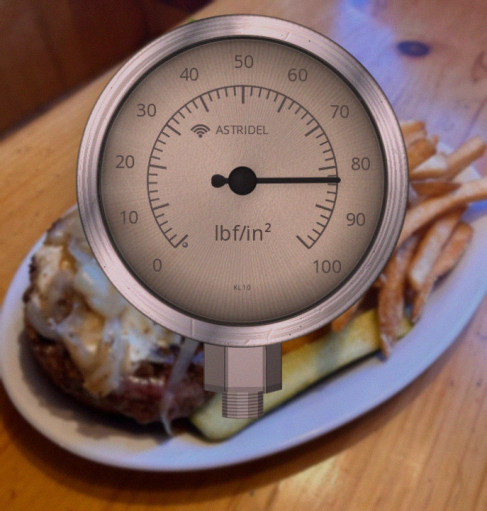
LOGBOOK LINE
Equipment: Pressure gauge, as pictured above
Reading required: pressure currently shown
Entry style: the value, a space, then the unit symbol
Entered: 83 psi
